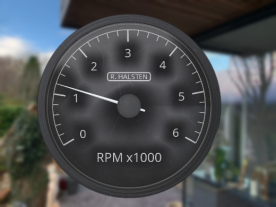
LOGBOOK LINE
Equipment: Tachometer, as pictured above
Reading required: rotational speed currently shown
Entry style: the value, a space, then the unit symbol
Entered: 1200 rpm
